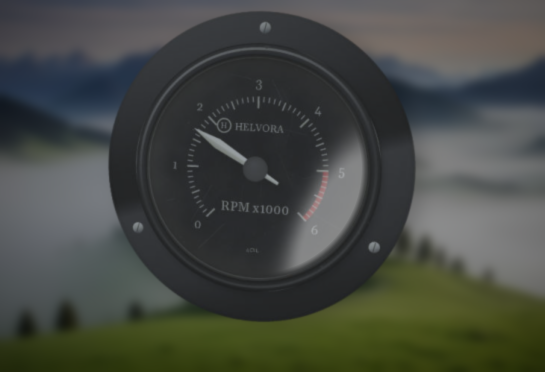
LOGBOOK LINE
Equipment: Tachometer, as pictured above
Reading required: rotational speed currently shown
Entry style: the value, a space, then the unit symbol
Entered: 1700 rpm
